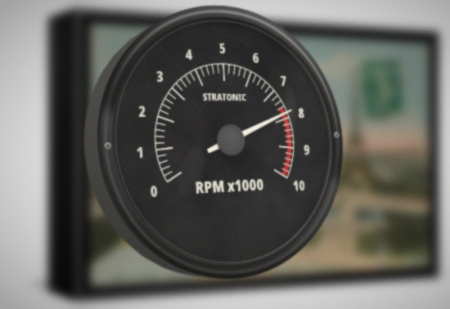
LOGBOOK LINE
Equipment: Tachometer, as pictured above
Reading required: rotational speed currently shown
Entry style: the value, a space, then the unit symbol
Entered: 7800 rpm
